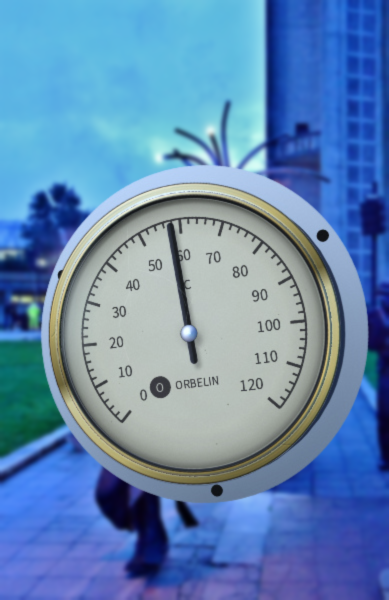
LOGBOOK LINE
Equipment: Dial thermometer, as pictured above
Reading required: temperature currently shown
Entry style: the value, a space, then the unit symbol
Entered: 58 °C
